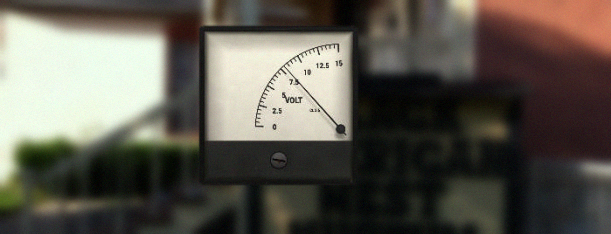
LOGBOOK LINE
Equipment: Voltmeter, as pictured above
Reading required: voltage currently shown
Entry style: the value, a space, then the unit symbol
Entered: 8 V
